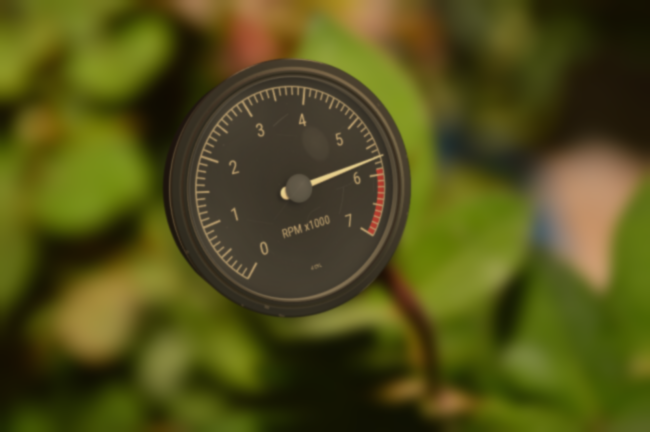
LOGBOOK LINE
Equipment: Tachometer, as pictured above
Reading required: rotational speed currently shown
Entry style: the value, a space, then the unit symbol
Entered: 5700 rpm
